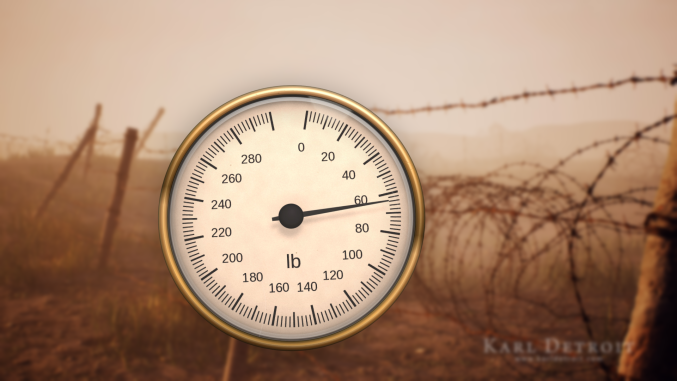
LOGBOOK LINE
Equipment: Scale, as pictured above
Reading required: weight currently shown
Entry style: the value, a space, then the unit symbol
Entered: 64 lb
